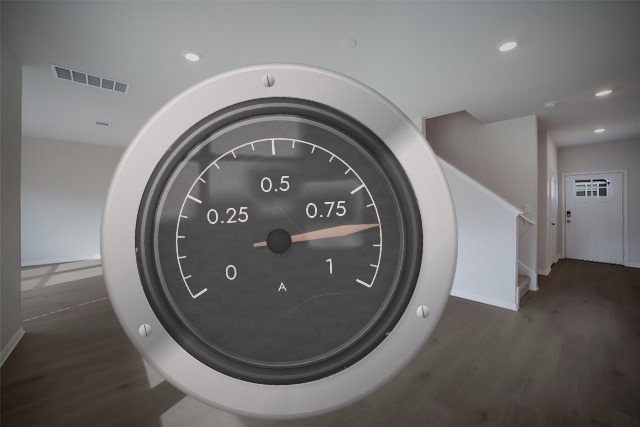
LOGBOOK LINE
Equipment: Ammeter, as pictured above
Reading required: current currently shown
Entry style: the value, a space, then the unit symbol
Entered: 0.85 A
